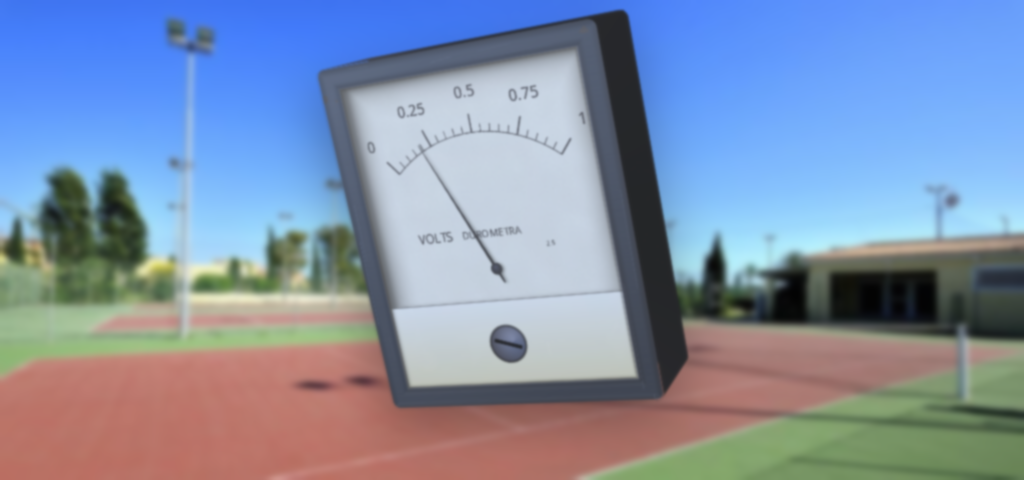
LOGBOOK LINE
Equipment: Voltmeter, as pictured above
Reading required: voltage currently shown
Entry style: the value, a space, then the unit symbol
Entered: 0.2 V
